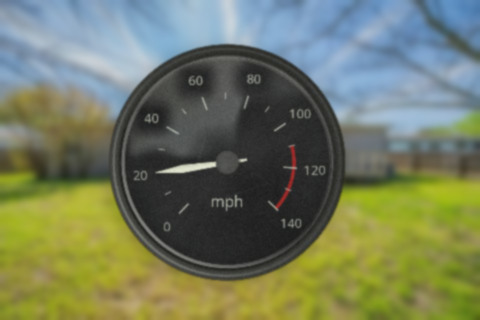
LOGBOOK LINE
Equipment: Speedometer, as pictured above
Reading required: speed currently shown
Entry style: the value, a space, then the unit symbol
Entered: 20 mph
